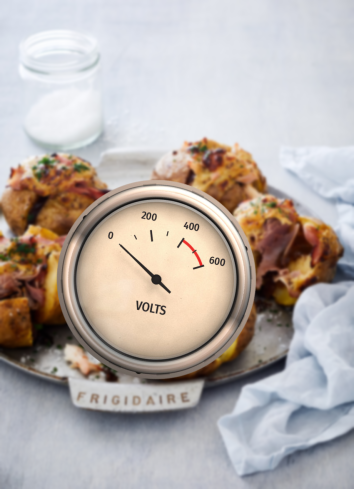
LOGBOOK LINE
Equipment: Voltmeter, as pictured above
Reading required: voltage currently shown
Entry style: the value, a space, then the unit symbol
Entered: 0 V
